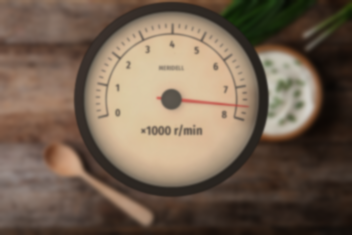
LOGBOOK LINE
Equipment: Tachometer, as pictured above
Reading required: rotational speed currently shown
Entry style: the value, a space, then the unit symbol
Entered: 7600 rpm
